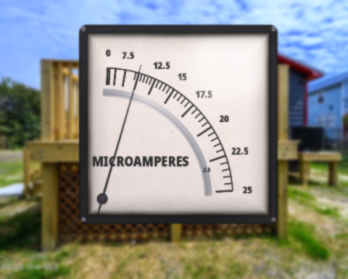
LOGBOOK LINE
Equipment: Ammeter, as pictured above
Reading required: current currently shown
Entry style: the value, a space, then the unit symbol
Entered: 10 µA
